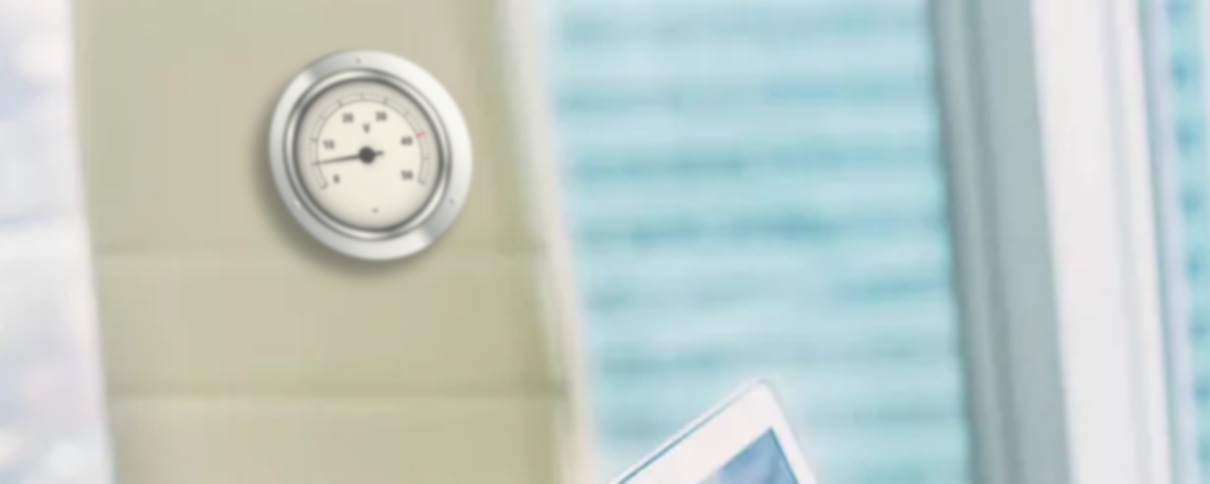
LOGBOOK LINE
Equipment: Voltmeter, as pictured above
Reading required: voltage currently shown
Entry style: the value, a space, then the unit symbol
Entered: 5 V
